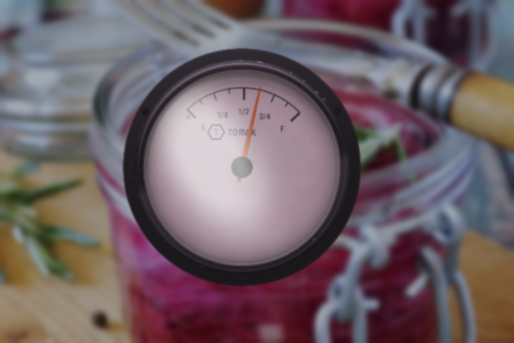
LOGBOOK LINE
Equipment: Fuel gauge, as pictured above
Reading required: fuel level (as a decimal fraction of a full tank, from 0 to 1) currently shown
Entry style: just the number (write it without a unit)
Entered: 0.625
